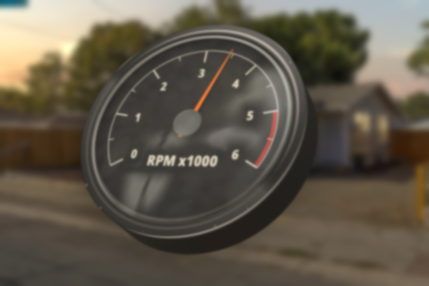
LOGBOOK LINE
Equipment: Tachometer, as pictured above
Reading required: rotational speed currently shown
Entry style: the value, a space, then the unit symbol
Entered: 3500 rpm
